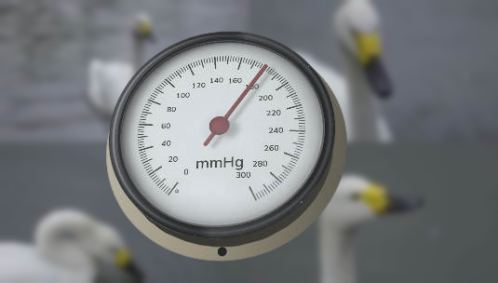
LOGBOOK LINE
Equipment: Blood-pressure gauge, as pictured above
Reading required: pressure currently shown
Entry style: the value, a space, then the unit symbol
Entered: 180 mmHg
